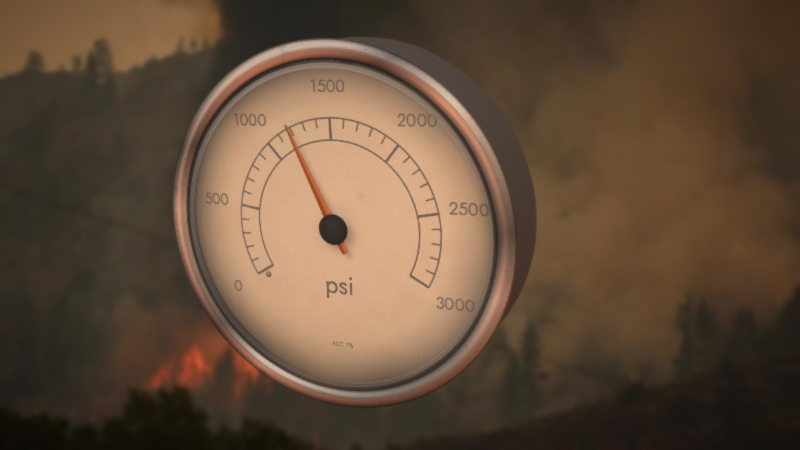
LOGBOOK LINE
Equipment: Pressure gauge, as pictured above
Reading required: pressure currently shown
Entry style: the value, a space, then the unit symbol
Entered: 1200 psi
